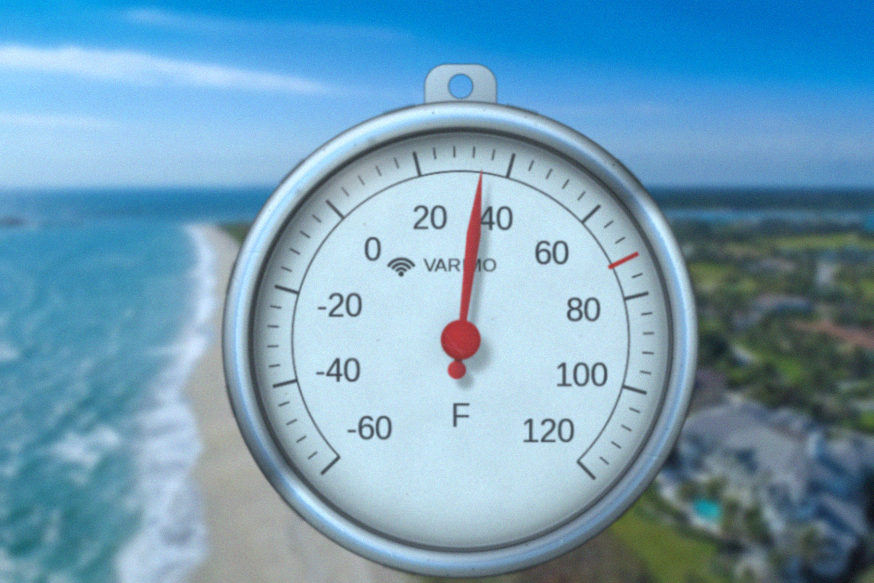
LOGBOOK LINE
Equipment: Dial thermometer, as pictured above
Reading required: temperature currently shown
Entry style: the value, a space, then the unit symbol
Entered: 34 °F
